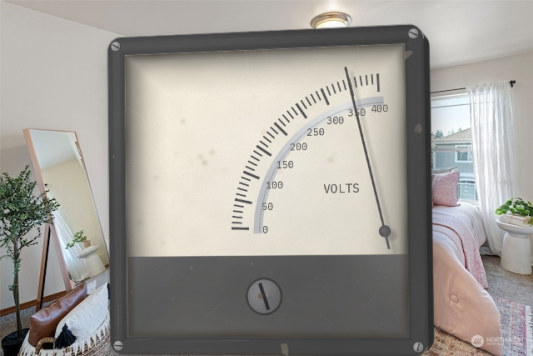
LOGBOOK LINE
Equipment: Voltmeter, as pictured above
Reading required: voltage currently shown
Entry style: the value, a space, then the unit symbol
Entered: 350 V
